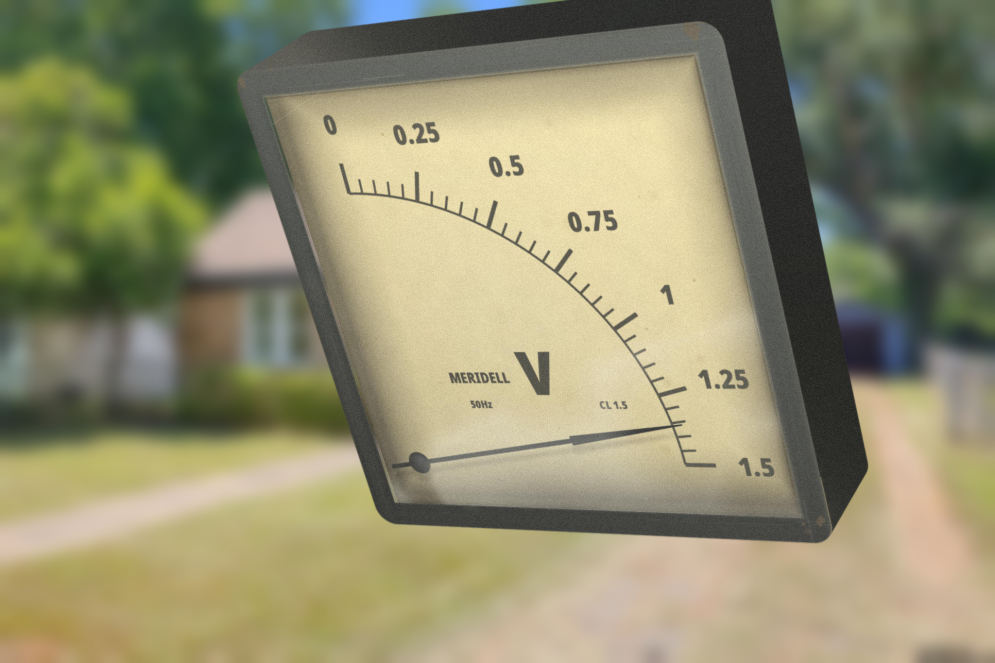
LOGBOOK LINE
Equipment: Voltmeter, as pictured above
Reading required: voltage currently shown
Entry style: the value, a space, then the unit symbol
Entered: 1.35 V
